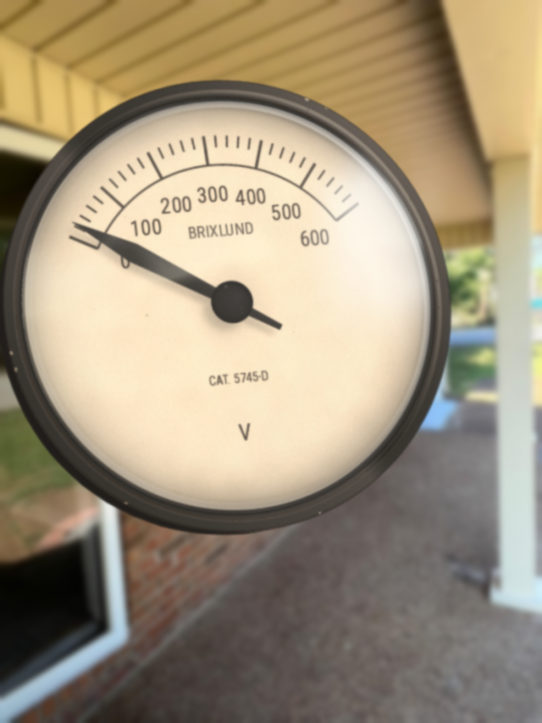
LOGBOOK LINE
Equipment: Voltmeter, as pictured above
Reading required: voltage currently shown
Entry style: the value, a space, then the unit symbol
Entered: 20 V
